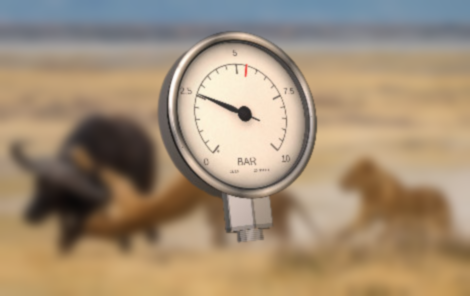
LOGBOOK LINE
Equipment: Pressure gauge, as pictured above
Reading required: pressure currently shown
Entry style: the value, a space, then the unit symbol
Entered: 2.5 bar
